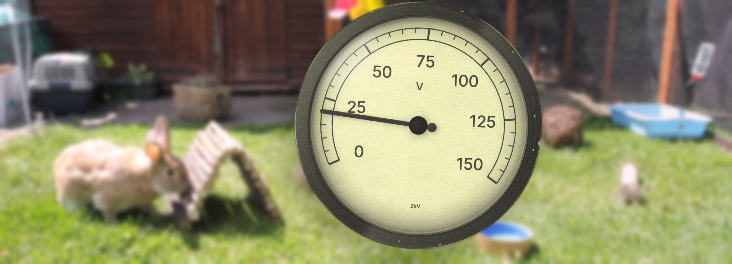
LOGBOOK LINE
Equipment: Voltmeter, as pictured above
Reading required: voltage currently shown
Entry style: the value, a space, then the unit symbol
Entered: 20 V
